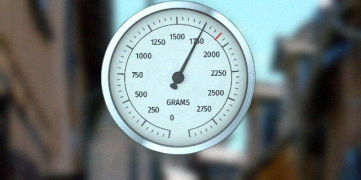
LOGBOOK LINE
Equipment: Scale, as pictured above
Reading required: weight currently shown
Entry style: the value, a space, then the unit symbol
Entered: 1750 g
